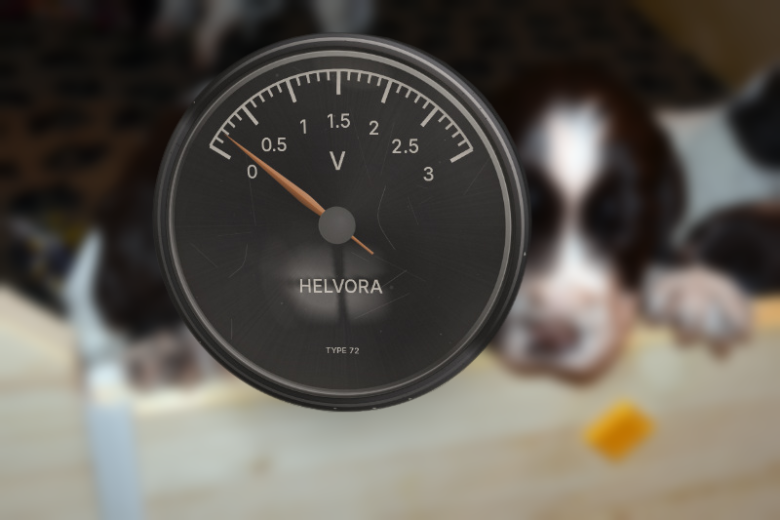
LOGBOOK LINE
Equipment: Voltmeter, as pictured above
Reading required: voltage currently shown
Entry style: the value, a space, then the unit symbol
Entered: 0.2 V
